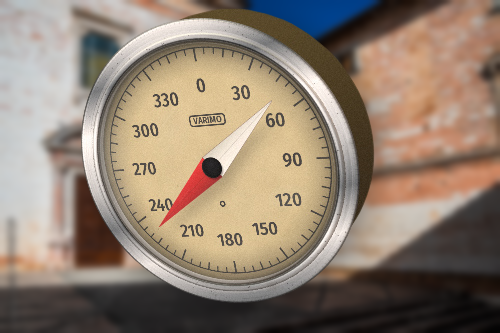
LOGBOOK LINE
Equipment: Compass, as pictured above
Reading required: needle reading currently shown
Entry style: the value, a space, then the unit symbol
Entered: 230 °
